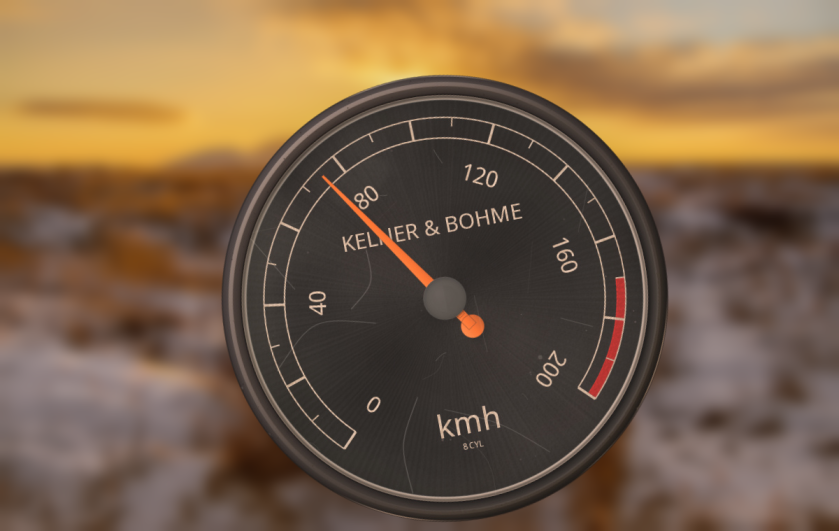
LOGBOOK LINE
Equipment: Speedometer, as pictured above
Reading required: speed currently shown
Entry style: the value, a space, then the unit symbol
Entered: 75 km/h
